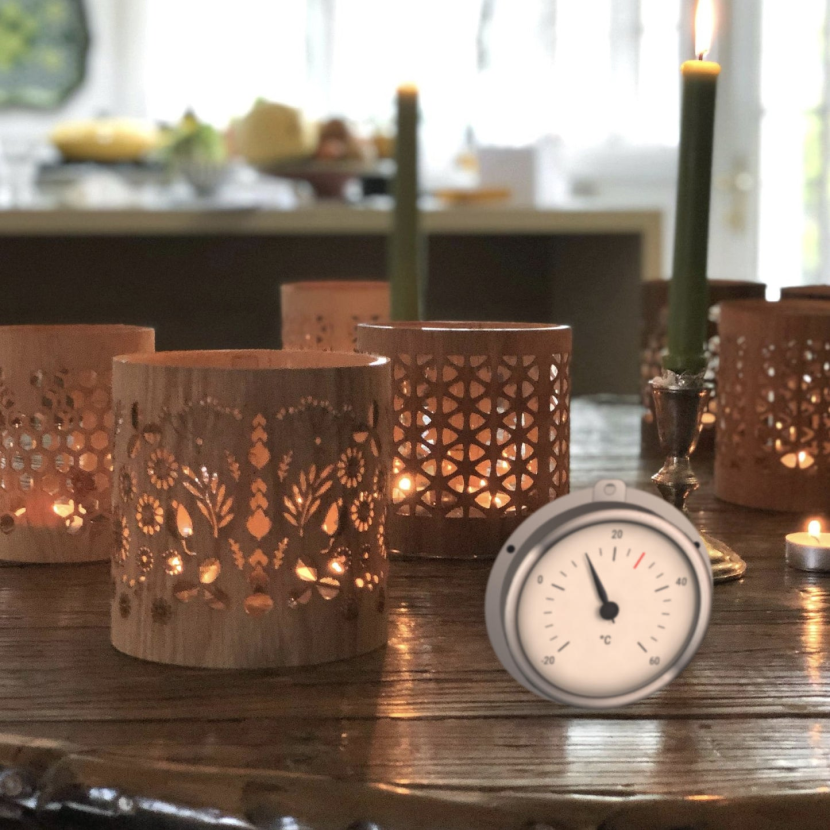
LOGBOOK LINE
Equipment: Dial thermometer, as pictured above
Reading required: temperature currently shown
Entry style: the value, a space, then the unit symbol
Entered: 12 °C
